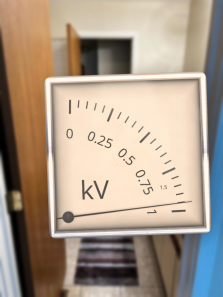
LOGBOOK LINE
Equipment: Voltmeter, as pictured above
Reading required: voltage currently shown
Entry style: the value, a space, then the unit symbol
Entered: 0.95 kV
